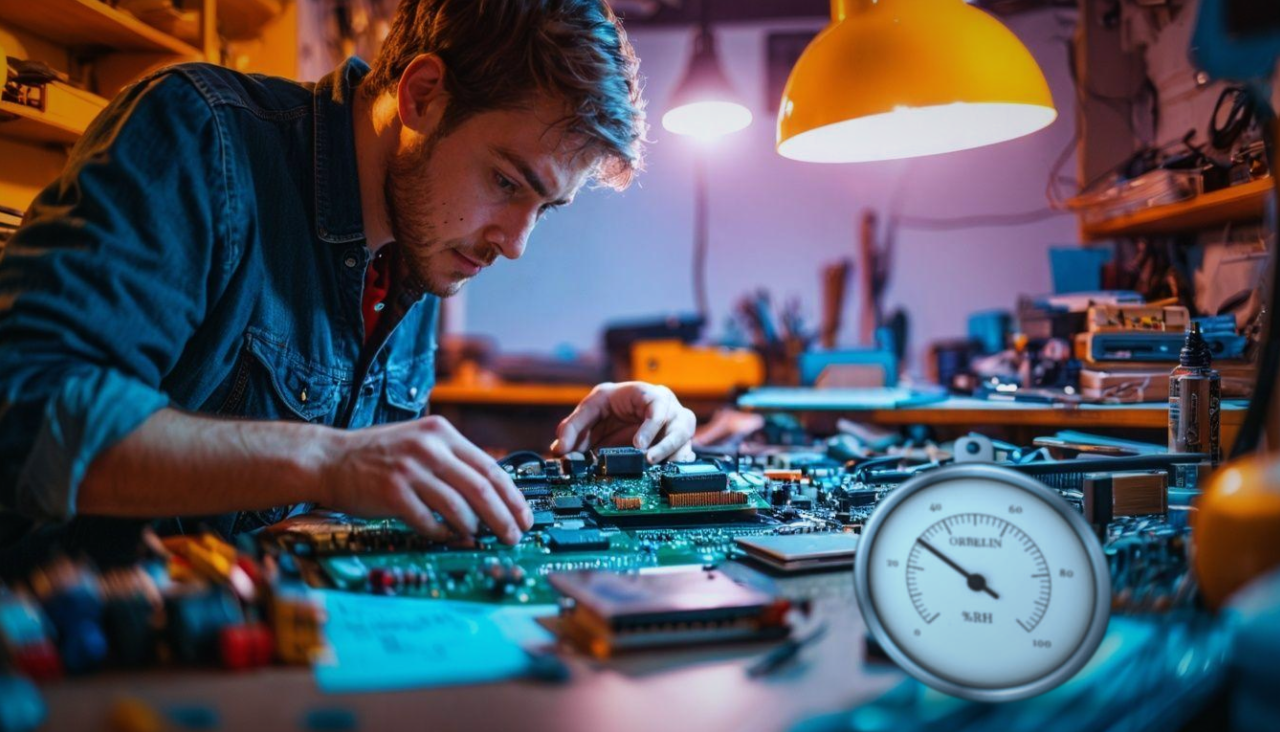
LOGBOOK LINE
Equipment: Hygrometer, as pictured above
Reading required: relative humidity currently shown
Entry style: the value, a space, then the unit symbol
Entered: 30 %
